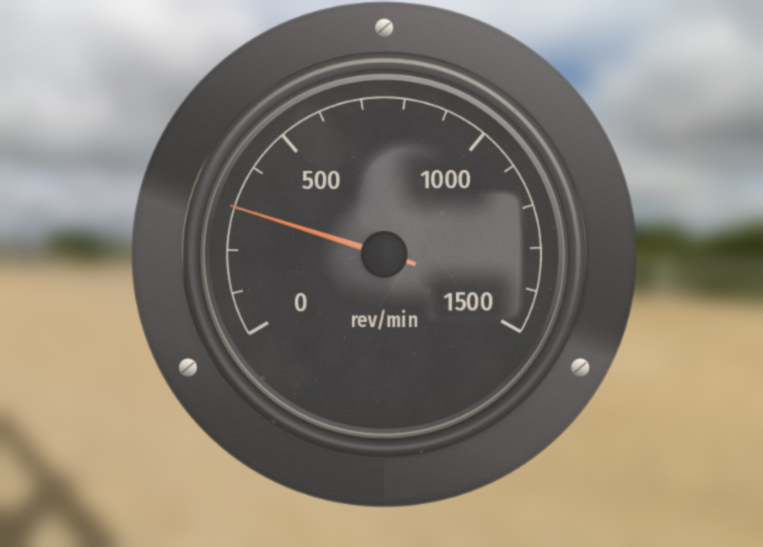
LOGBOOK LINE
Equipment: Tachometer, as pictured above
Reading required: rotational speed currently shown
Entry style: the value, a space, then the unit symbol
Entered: 300 rpm
